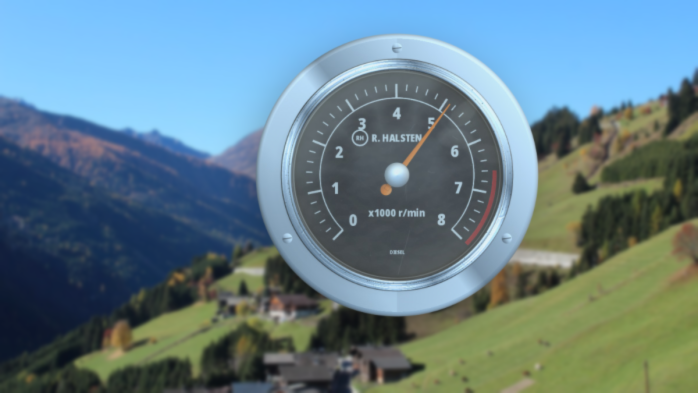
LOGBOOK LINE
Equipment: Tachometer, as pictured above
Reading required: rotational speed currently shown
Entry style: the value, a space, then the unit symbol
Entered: 5100 rpm
